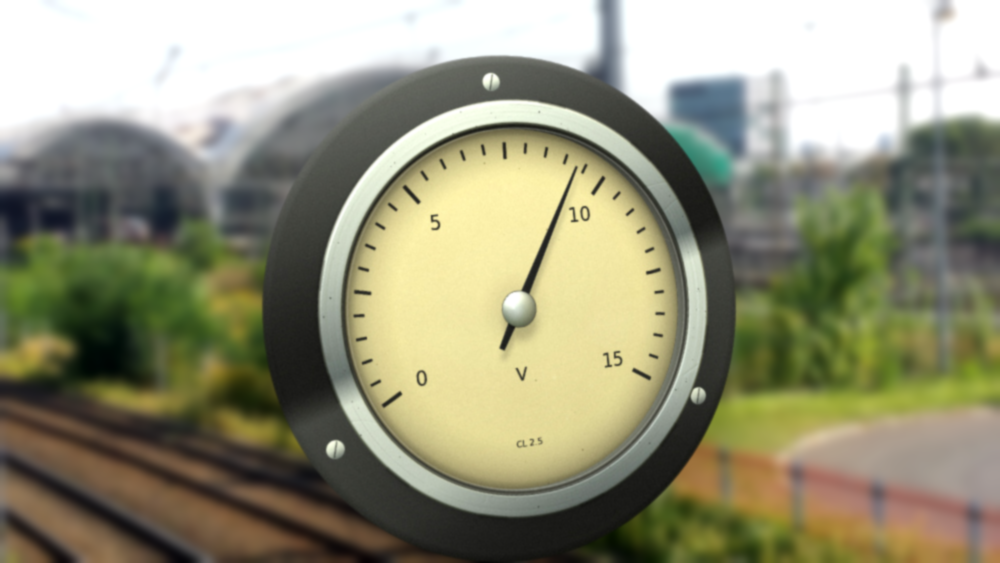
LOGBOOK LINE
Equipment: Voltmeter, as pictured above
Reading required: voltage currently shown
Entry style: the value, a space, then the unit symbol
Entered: 9.25 V
